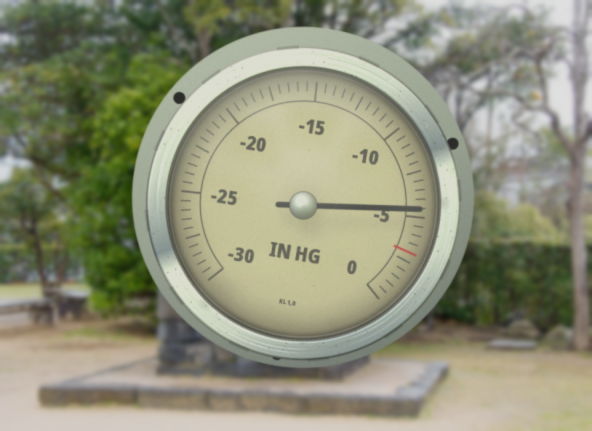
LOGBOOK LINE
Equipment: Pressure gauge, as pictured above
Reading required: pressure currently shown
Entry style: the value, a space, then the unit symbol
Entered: -5.5 inHg
